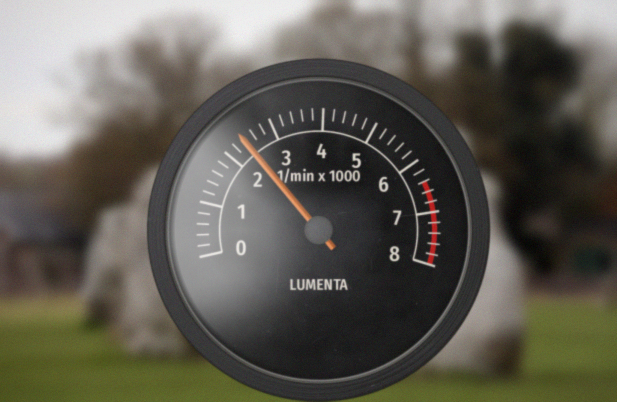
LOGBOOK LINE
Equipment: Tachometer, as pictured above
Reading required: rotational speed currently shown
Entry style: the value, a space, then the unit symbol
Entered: 2400 rpm
